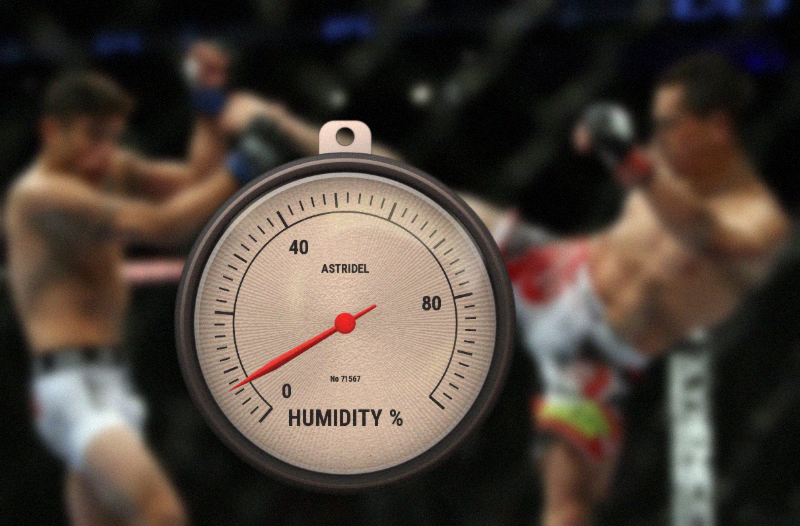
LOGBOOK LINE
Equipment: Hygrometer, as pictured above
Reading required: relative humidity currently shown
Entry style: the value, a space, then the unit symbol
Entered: 7 %
